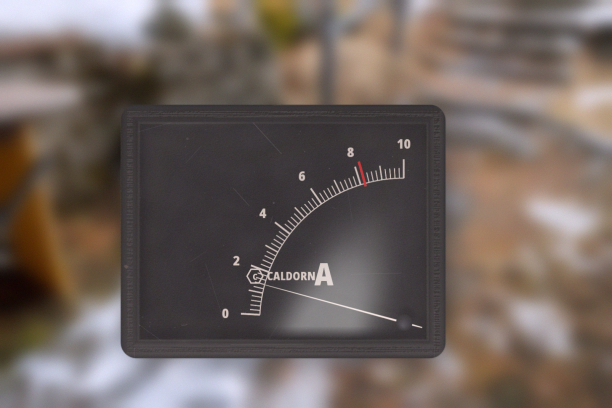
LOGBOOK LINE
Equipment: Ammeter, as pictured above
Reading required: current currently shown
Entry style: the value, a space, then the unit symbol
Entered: 1.4 A
